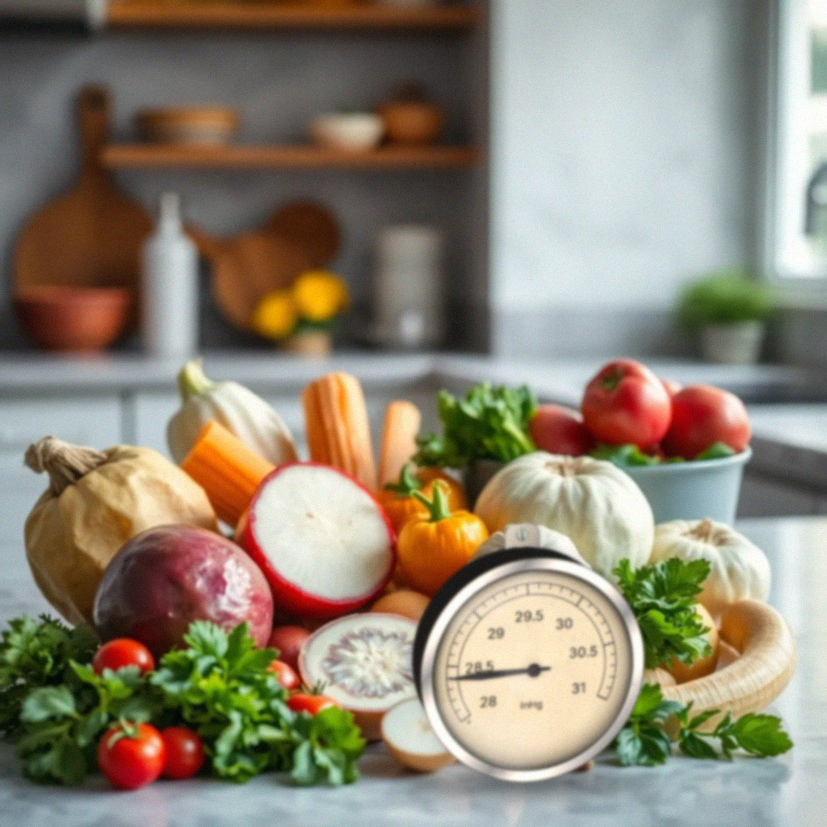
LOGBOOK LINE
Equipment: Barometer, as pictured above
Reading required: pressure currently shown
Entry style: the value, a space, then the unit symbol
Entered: 28.4 inHg
